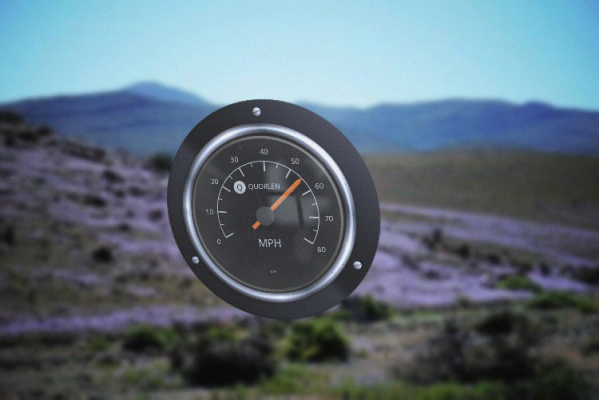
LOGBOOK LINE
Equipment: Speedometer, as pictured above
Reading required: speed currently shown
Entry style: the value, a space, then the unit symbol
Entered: 55 mph
